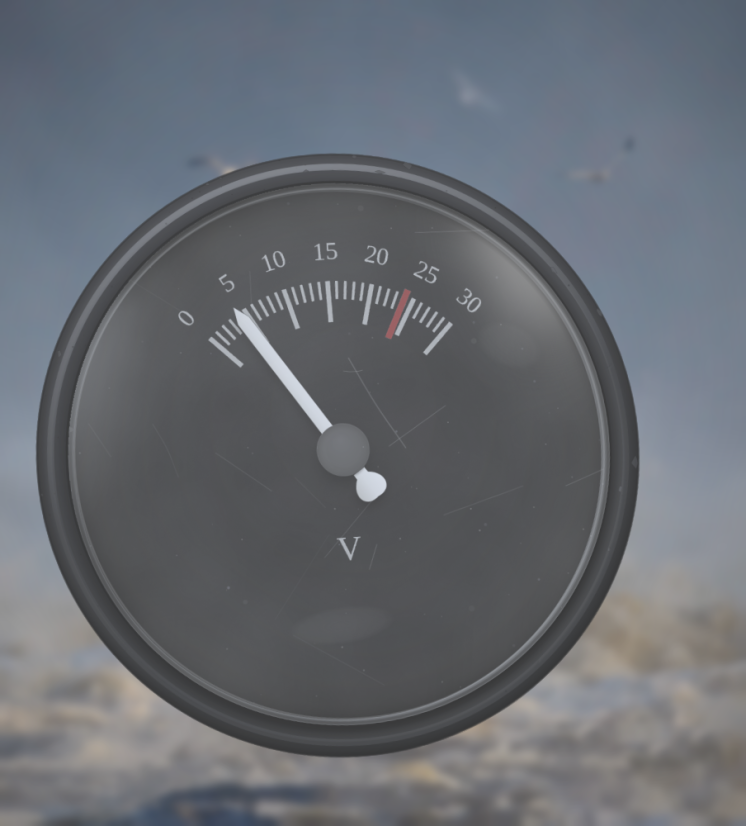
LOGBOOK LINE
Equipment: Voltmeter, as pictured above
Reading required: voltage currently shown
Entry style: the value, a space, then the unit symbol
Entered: 4 V
